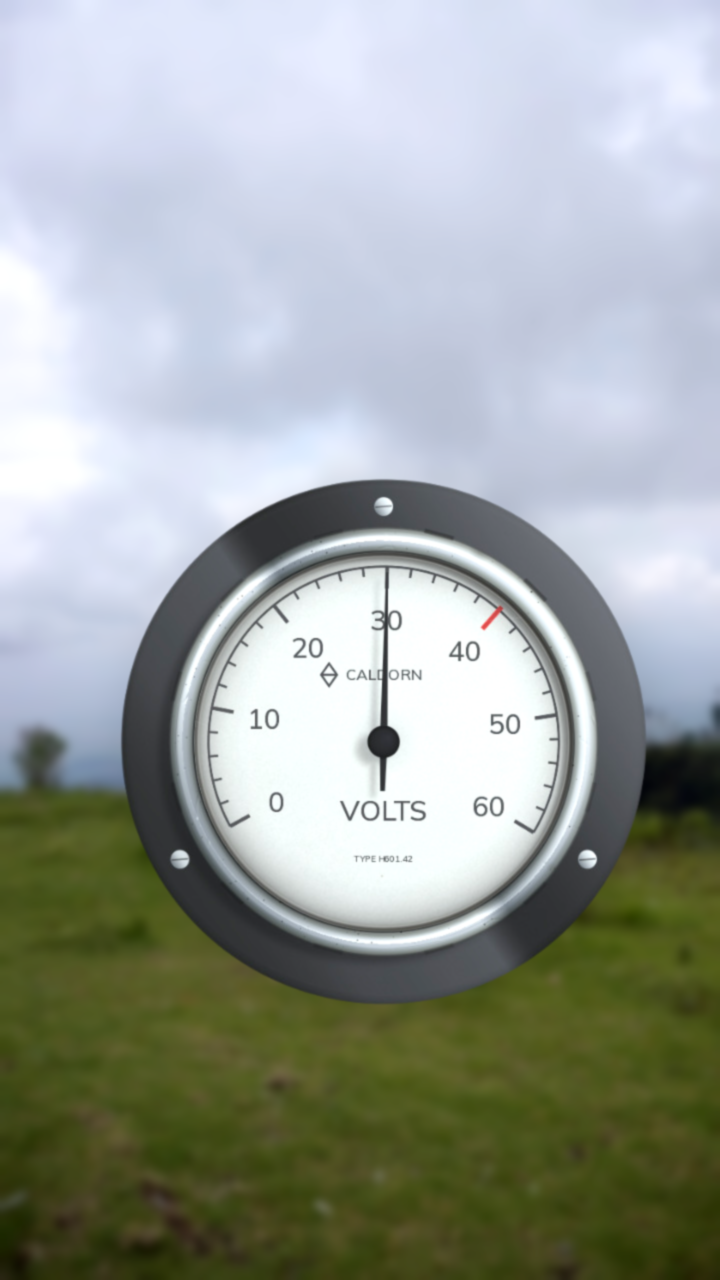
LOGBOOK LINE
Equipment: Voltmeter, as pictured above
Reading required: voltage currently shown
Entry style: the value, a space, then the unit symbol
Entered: 30 V
